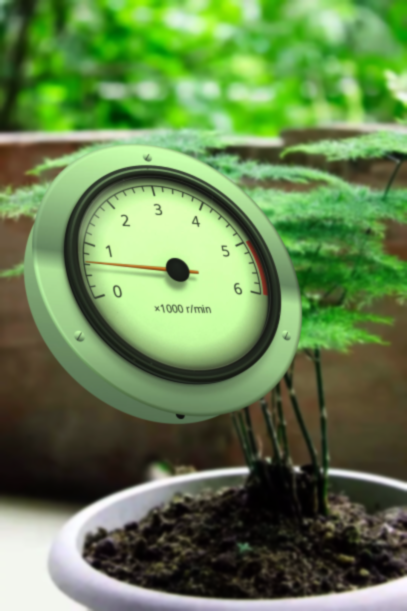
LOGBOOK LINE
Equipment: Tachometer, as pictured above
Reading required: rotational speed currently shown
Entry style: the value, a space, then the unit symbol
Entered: 600 rpm
